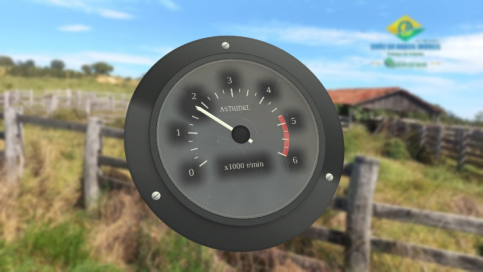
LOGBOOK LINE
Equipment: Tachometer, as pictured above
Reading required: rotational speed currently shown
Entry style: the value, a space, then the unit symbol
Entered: 1750 rpm
